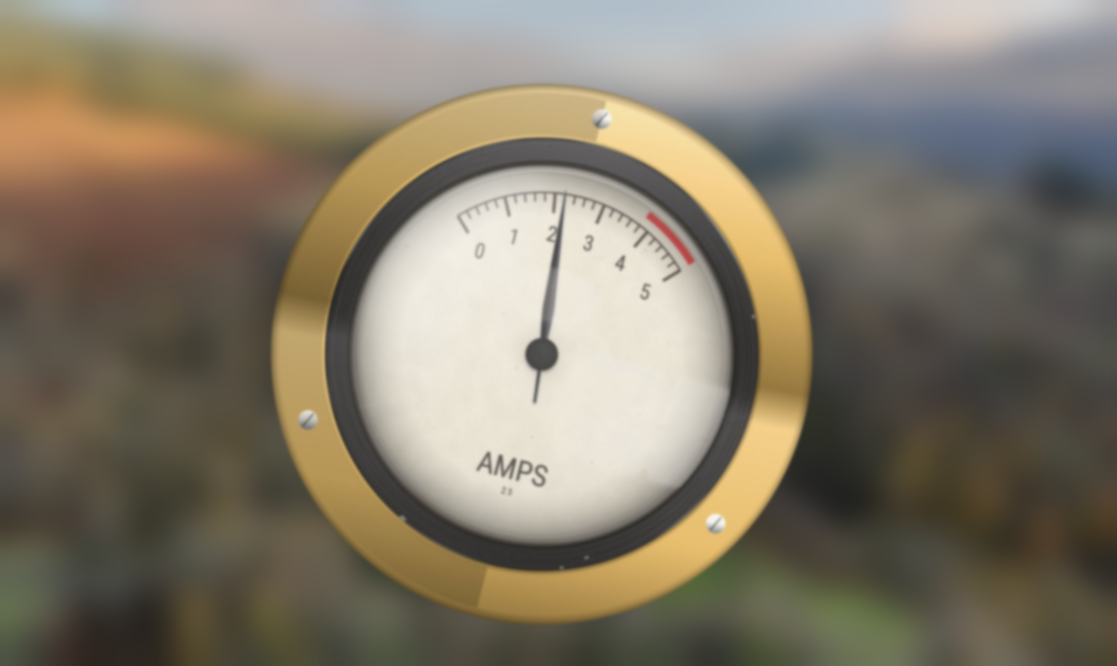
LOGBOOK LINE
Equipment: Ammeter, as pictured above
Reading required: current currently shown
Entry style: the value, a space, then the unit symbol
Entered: 2.2 A
